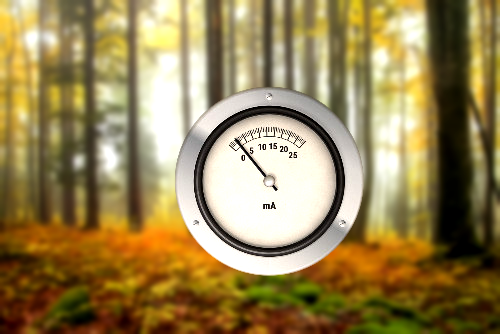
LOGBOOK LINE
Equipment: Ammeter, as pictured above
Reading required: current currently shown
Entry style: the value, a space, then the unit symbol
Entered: 2.5 mA
